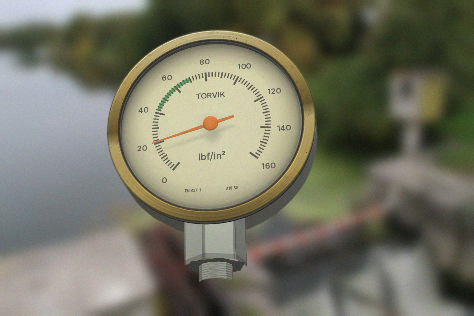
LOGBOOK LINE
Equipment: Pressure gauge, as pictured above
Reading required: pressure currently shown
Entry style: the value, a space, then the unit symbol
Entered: 20 psi
